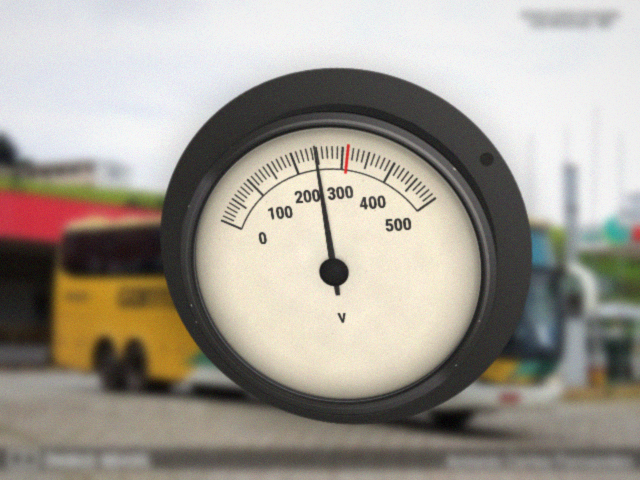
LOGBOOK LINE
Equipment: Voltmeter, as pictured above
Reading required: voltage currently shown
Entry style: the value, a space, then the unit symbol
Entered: 250 V
